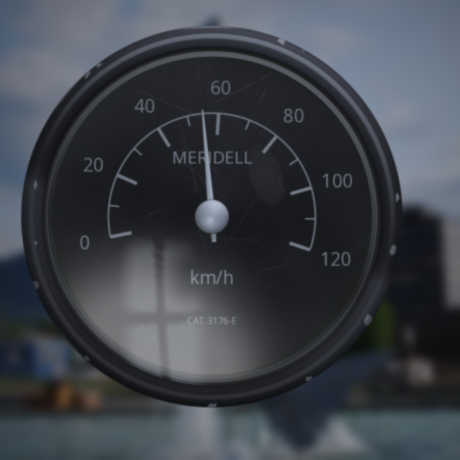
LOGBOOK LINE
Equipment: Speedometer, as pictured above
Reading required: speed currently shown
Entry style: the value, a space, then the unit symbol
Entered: 55 km/h
